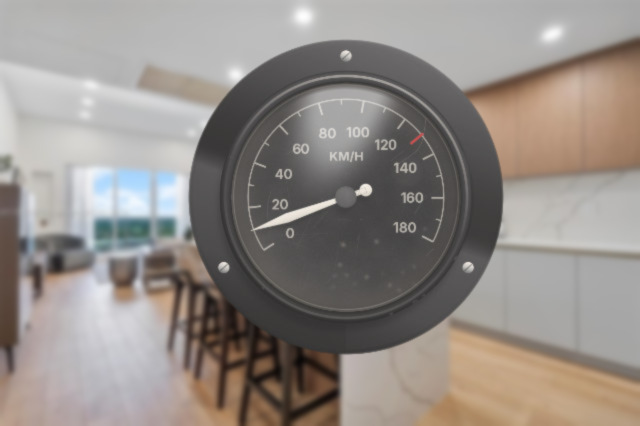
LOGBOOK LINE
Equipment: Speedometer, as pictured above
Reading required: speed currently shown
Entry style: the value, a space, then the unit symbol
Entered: 10 km/h
